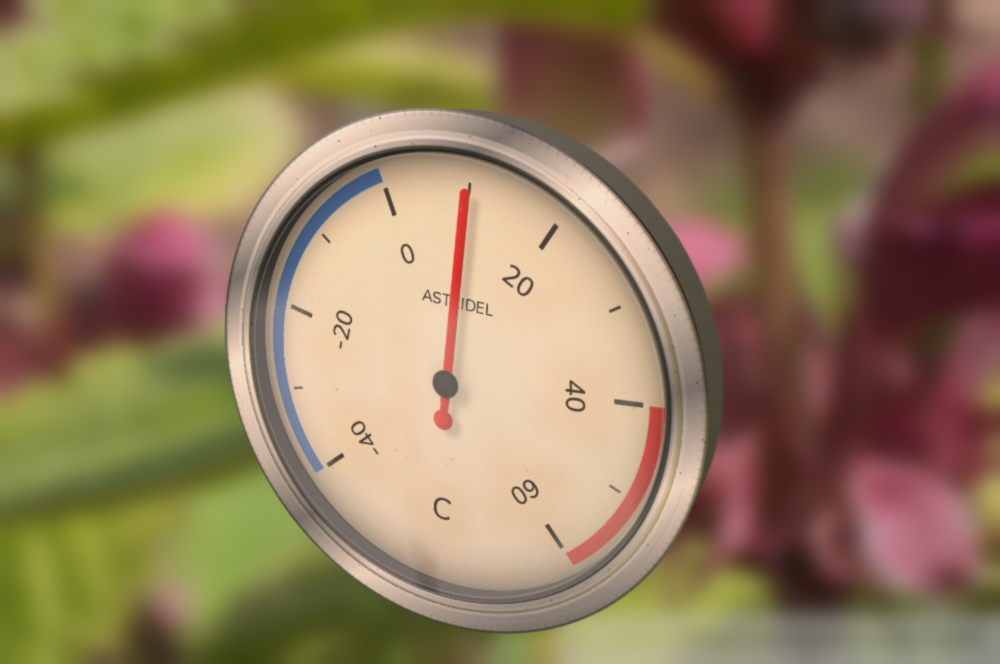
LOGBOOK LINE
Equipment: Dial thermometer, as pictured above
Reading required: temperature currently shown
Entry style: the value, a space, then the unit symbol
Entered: 10 °C
